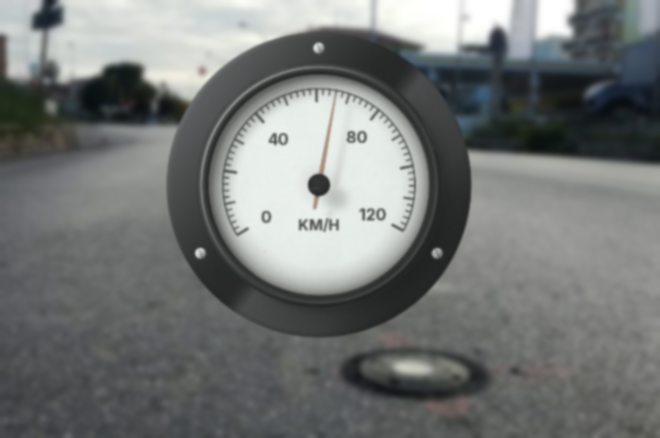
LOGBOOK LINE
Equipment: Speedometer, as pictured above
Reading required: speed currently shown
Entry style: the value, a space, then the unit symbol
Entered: 66 km/h
